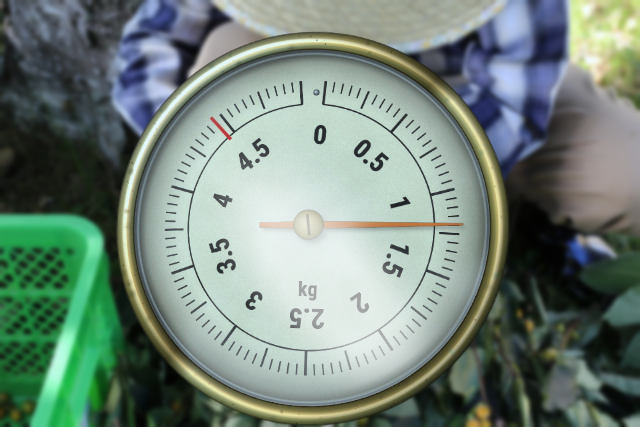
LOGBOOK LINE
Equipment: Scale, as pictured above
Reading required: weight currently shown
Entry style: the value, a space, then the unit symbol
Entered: 1.2 kg
